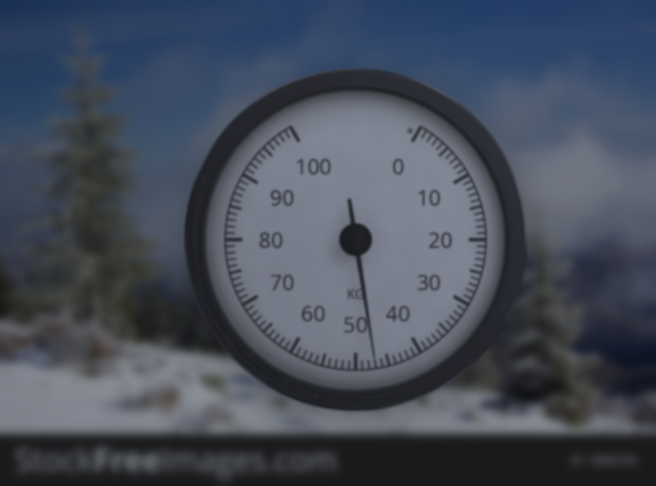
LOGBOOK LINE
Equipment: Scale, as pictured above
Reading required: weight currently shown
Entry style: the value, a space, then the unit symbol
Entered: 47 kg
